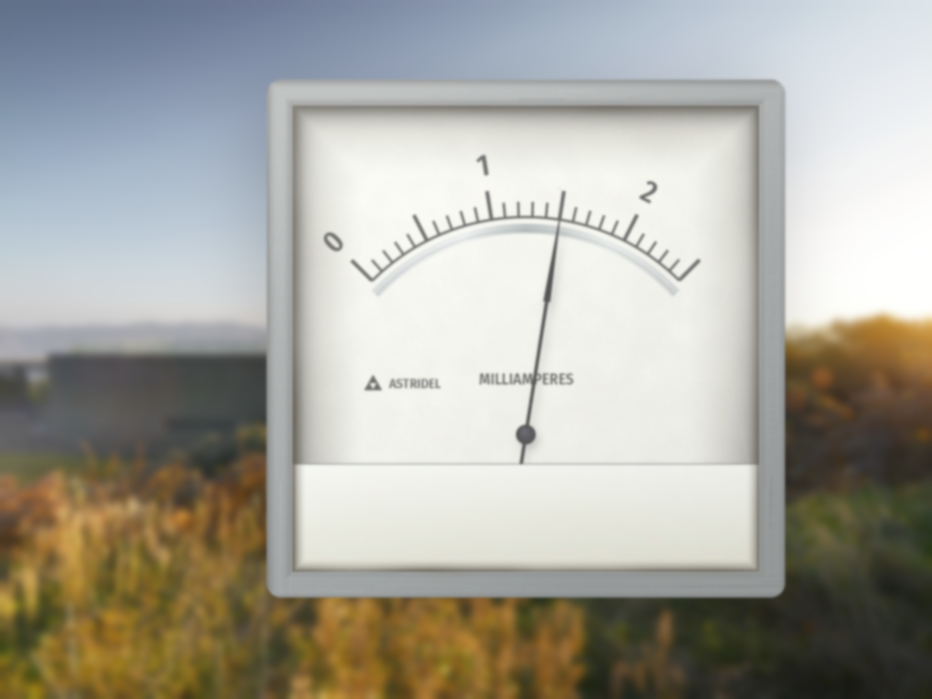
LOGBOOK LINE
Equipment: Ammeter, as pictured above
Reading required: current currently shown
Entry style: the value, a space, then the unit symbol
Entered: 1.5 mA
